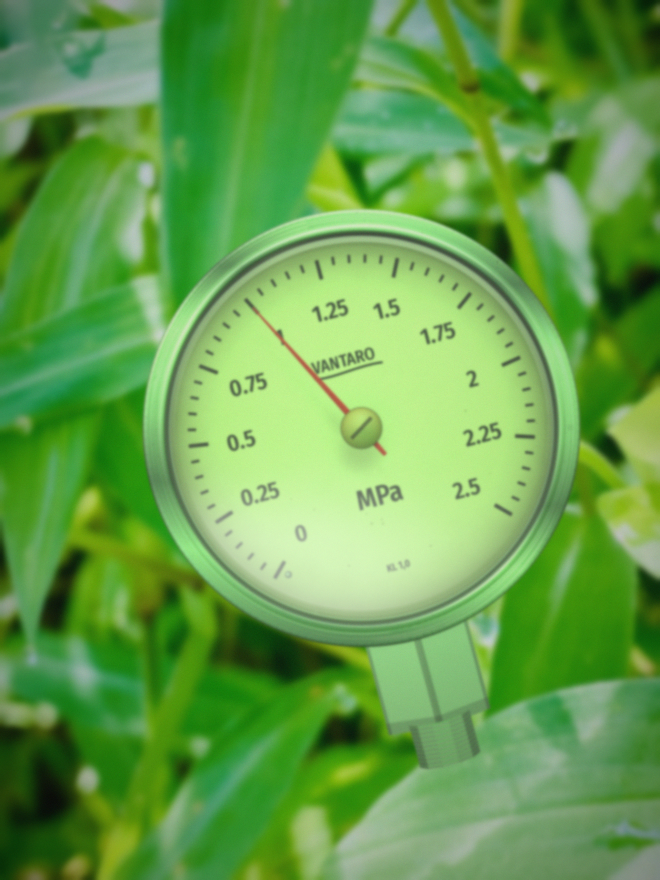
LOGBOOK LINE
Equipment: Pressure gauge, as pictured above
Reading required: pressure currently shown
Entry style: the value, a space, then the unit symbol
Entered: 1 MPa
